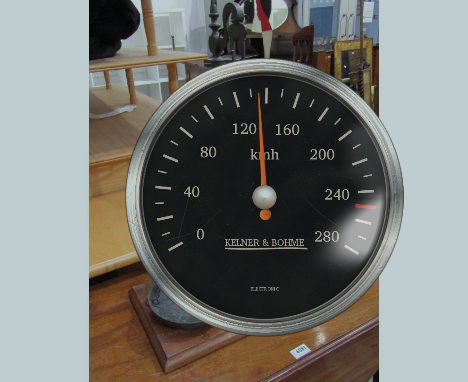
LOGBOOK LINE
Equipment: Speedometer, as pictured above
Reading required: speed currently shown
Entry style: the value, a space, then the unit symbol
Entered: 135 km/h
